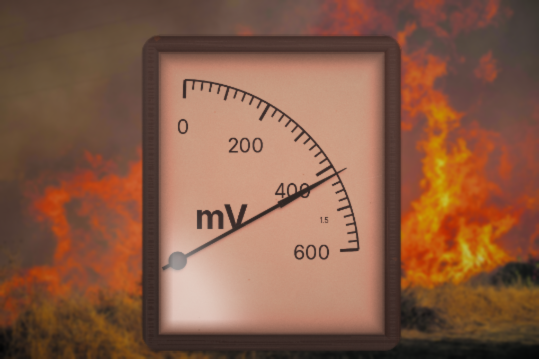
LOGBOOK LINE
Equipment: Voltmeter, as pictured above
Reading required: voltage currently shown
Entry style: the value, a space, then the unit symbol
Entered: 420 mV
